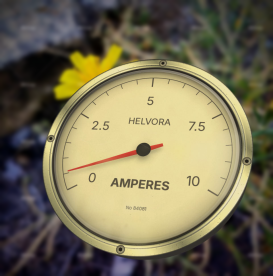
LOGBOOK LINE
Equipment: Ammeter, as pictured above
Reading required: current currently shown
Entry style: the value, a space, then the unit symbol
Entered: 0.5 A
